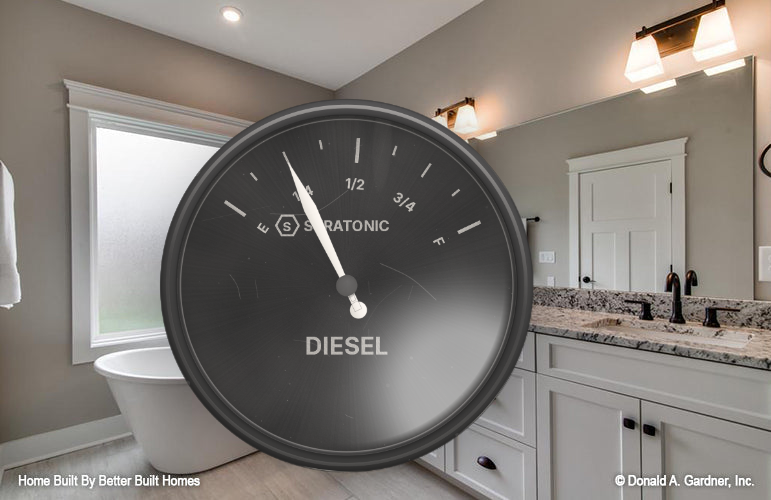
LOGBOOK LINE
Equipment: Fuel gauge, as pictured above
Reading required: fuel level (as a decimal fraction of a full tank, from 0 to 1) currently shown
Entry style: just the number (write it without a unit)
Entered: 0.25
